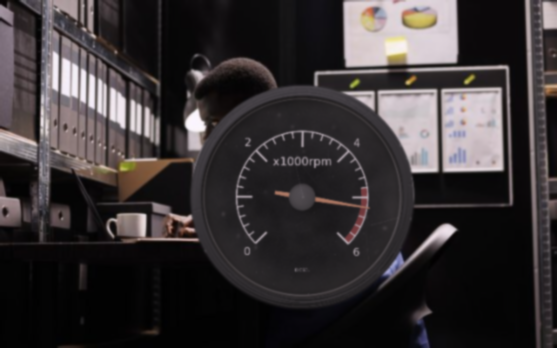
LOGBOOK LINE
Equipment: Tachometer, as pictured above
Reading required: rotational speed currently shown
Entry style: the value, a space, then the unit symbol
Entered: 5200 rpm
